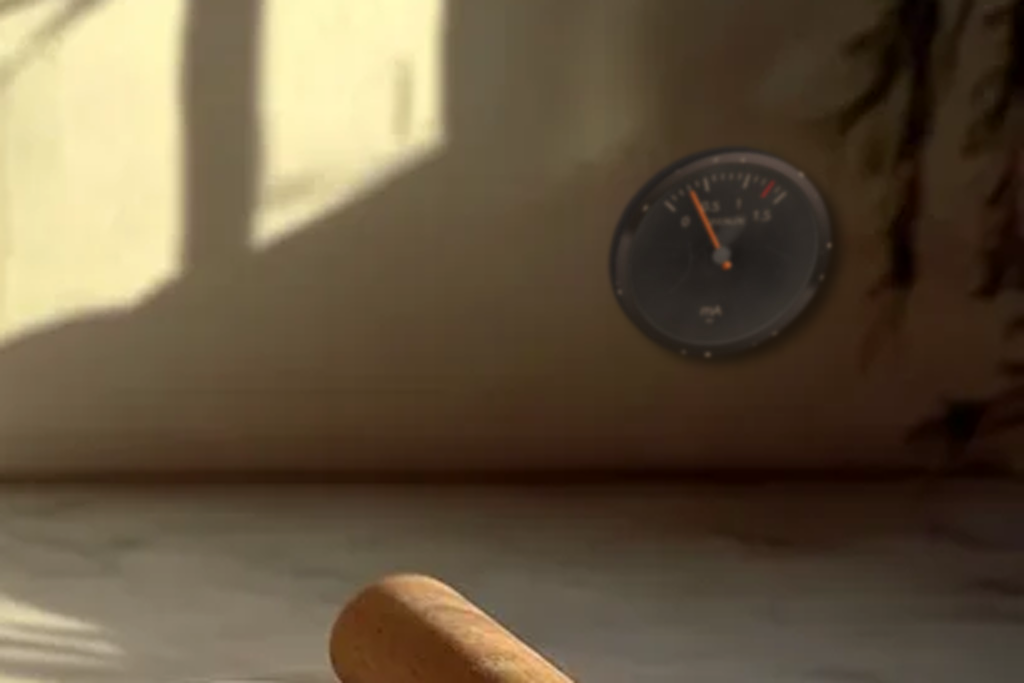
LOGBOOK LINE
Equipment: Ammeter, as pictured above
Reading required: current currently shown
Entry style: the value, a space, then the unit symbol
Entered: 0.3 mA
